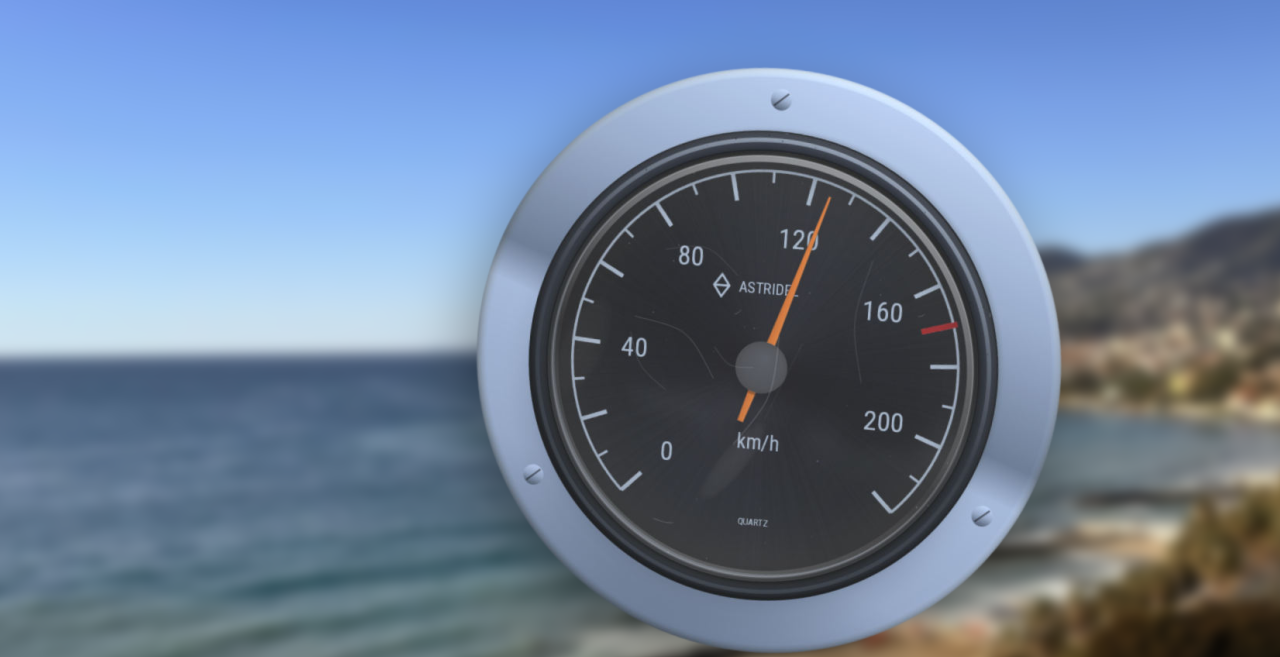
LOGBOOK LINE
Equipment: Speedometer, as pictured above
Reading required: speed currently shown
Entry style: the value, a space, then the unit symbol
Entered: 125 km/h
